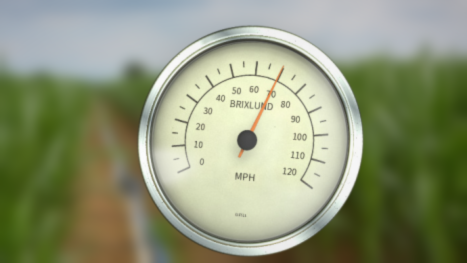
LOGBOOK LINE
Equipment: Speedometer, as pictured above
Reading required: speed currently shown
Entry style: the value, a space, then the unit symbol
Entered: 70 mph
